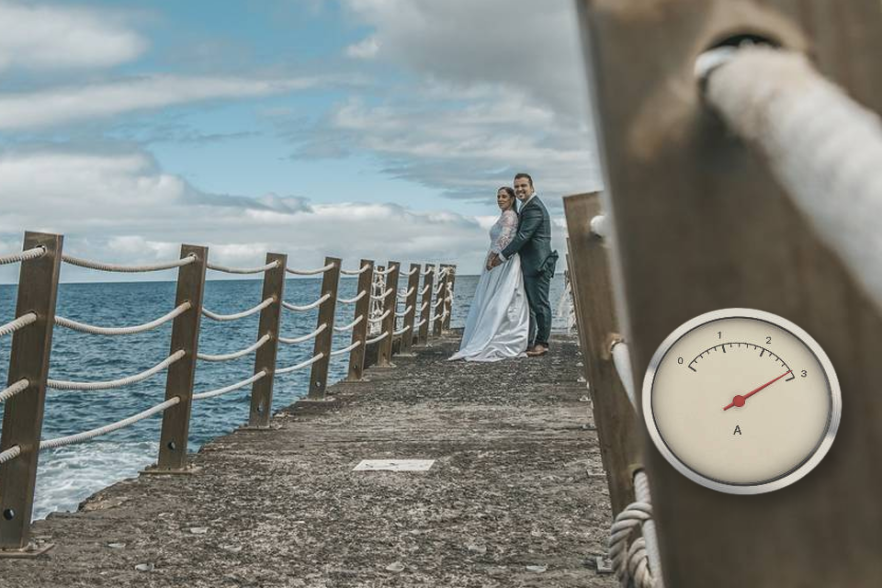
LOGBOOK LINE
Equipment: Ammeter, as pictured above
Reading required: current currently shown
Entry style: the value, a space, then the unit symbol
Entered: 2.8 A
